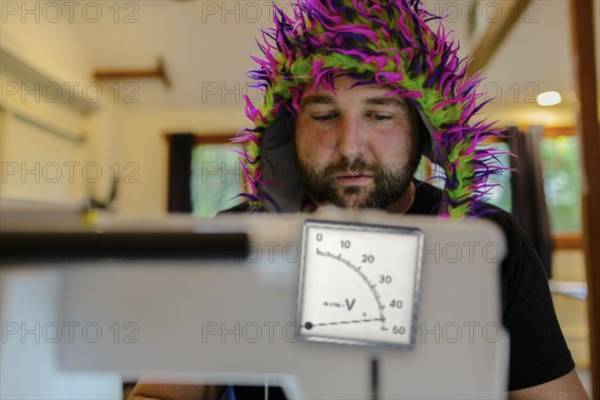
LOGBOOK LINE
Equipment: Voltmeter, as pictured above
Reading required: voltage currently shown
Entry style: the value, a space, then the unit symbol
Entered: 45 V
